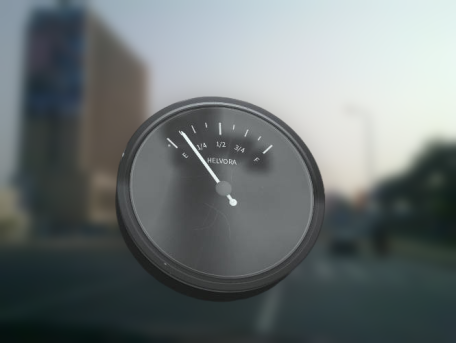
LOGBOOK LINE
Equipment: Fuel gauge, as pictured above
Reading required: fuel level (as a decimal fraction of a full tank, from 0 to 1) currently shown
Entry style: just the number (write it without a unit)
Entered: 0.125
